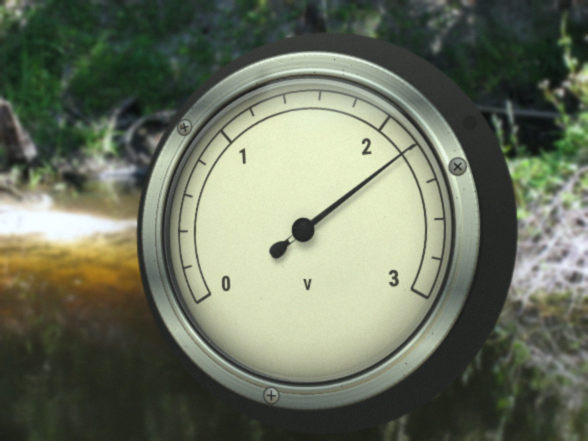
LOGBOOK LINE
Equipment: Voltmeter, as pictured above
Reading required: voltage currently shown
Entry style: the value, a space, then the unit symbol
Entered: 2.2 V
